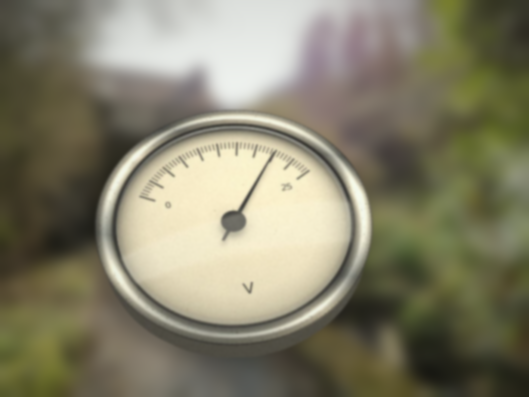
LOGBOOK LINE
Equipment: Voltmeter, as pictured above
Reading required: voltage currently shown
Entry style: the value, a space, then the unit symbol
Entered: 20 V
